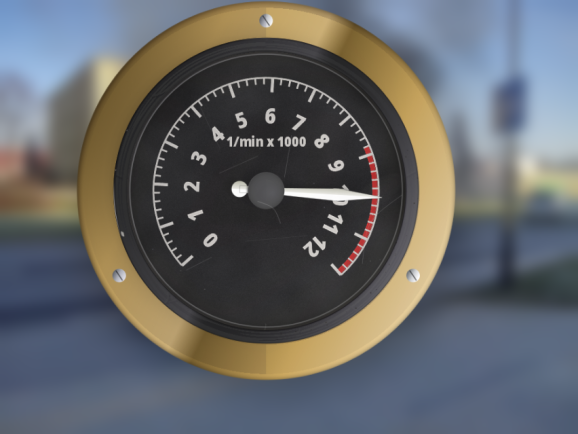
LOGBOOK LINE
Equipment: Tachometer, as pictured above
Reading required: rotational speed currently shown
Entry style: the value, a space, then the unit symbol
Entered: 10000 rpm
